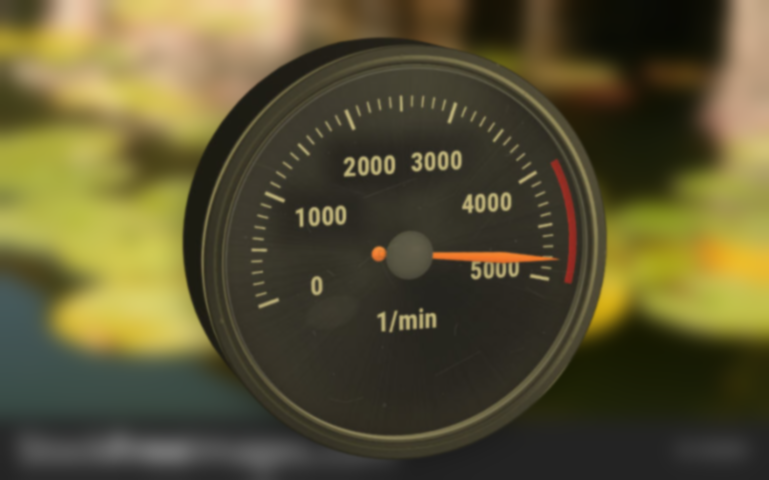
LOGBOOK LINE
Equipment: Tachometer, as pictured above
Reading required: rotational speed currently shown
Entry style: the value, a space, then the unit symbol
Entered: 4800 rpm
